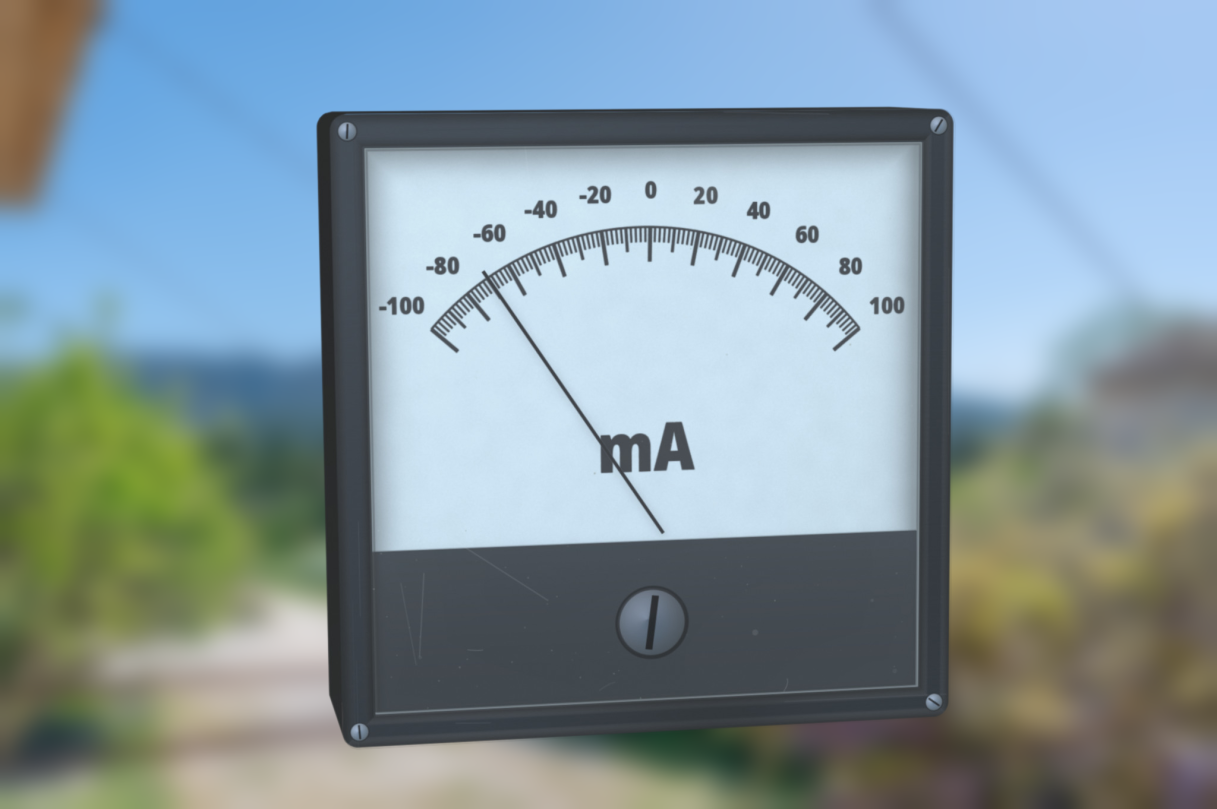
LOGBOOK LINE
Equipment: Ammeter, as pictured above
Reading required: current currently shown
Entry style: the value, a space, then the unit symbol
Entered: -70 mA
